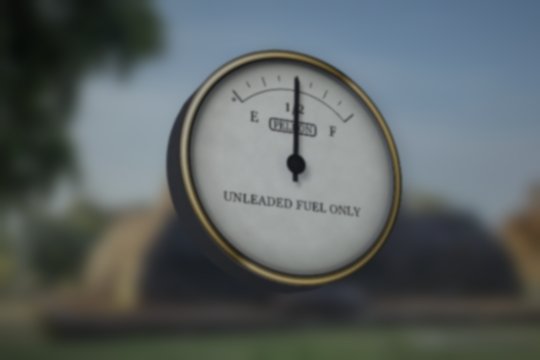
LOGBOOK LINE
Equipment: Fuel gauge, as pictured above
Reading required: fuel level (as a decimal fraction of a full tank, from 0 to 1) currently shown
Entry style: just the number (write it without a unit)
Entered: 0.5
